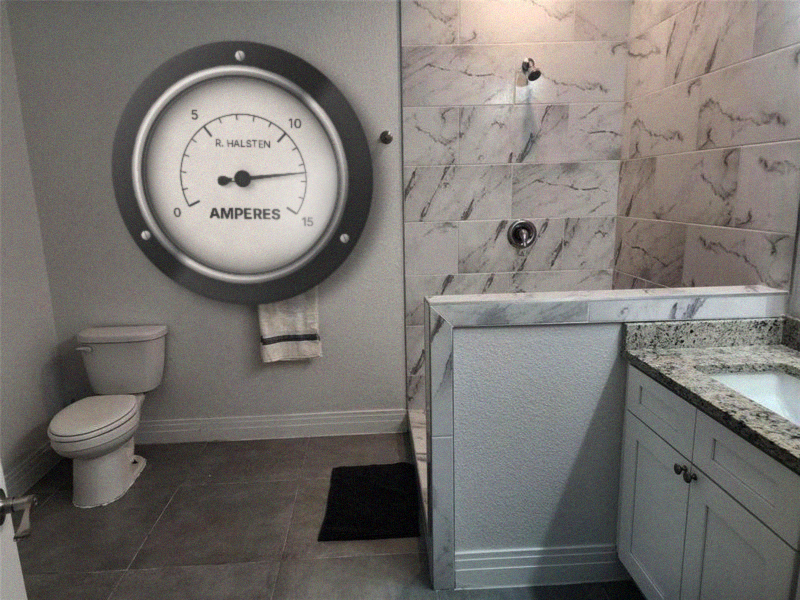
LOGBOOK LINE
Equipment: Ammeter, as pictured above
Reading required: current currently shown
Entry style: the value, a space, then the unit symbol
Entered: 12.5 A
